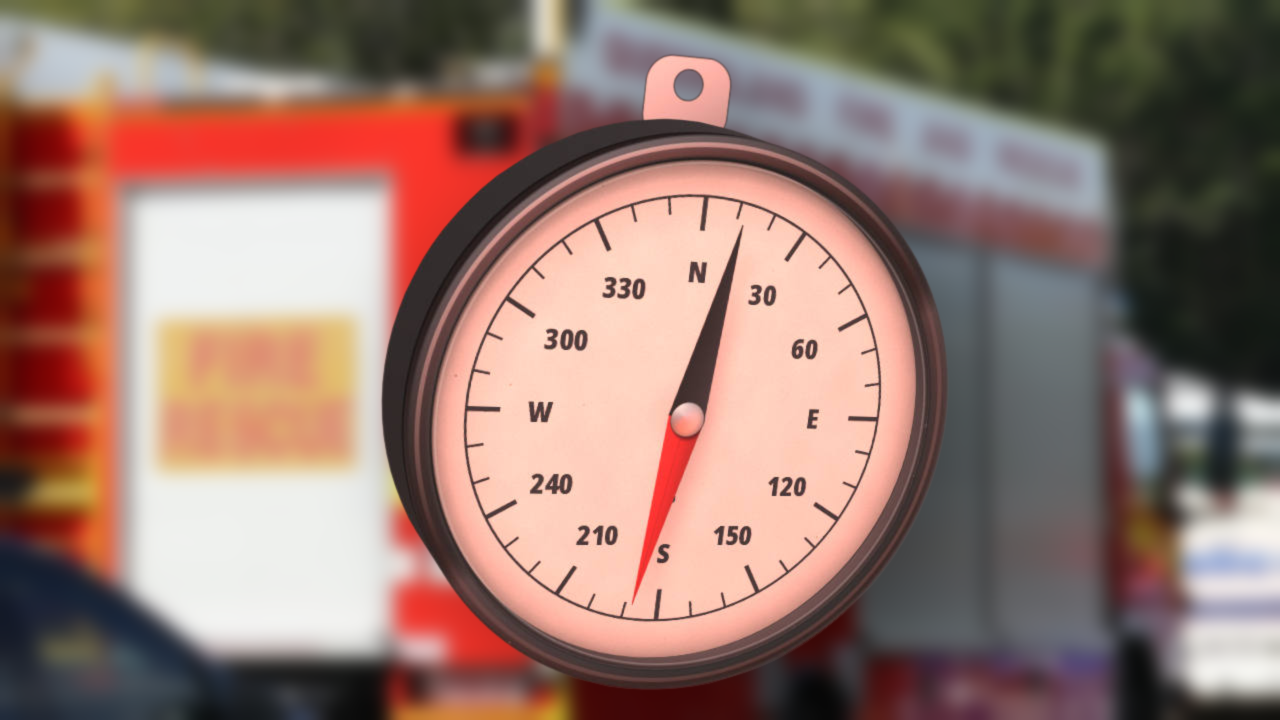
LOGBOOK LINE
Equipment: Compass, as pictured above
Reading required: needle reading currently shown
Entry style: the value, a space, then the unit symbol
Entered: 190 °
